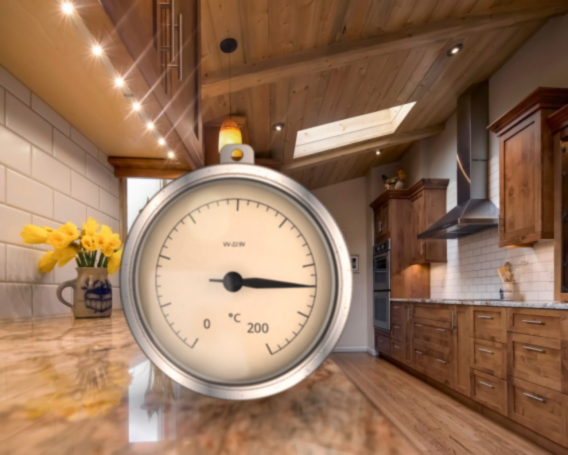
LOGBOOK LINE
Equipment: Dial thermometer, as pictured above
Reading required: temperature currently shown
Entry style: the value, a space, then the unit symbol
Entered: 160 °C
